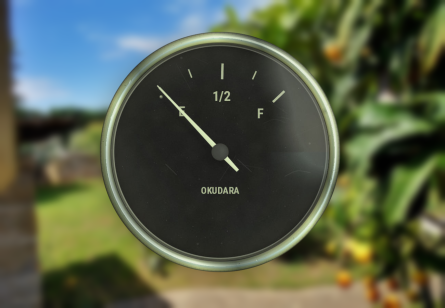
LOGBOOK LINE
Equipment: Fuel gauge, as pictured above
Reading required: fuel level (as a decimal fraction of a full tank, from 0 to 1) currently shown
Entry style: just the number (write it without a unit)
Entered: 0
